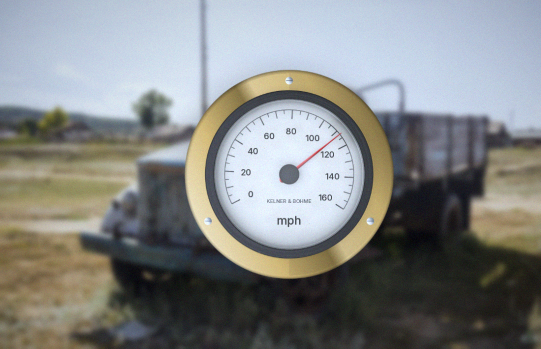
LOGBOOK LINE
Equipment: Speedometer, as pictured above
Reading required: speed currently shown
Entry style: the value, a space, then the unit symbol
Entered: 112.5 mph
